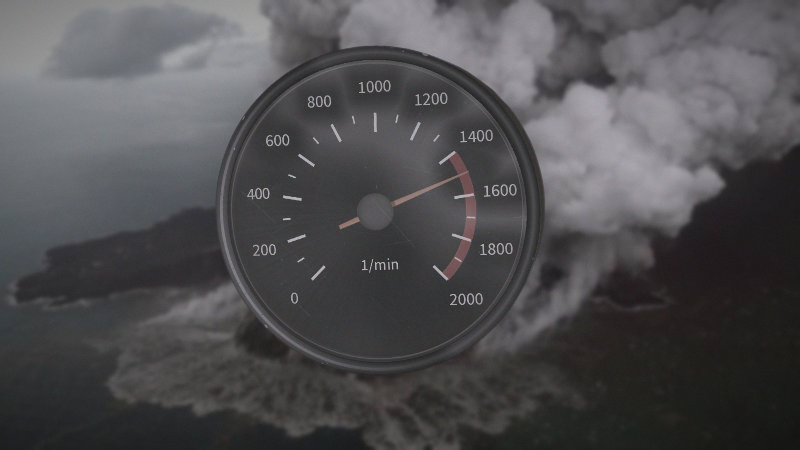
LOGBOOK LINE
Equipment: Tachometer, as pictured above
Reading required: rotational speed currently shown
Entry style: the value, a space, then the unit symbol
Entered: 1500 rpm
